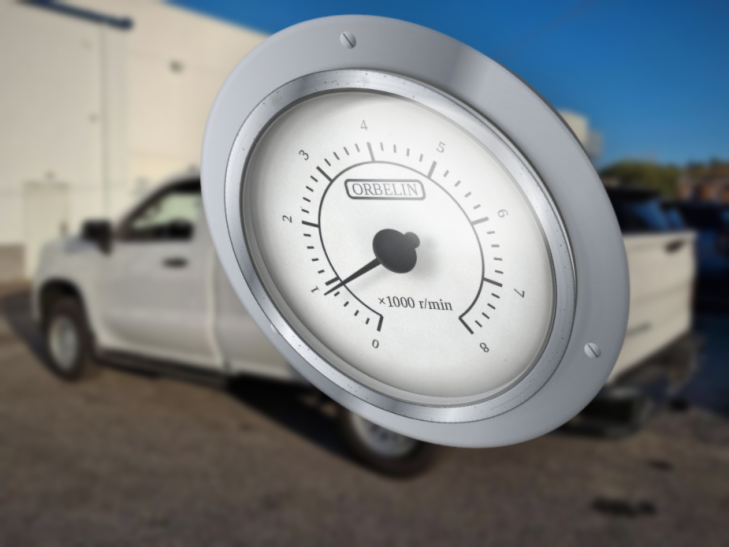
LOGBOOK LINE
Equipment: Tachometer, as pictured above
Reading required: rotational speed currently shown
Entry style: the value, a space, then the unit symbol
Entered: 900 rpm
